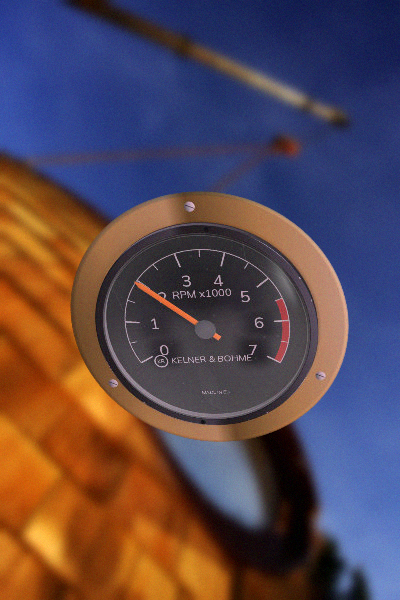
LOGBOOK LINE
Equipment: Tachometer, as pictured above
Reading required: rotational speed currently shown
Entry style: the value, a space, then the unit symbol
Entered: 2000 rpm
